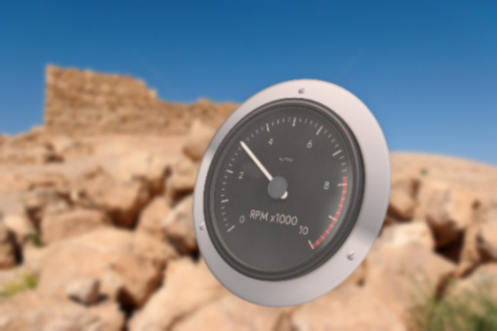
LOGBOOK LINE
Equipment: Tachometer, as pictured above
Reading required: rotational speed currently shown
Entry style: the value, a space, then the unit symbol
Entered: 3000 rpm
